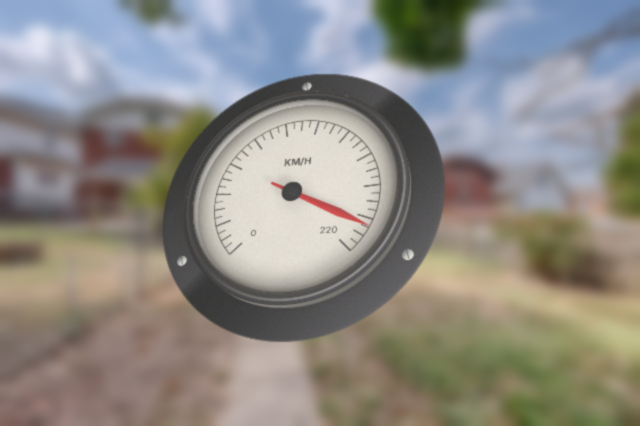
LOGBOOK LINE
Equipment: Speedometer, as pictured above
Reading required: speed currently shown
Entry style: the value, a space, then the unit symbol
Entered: 205 km/h
